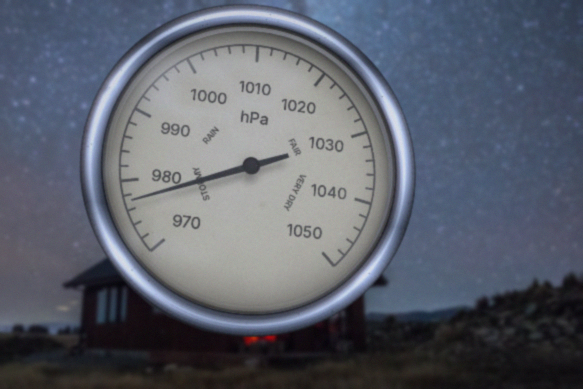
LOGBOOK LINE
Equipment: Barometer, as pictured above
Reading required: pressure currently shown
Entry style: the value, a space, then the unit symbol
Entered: 977 hPa
